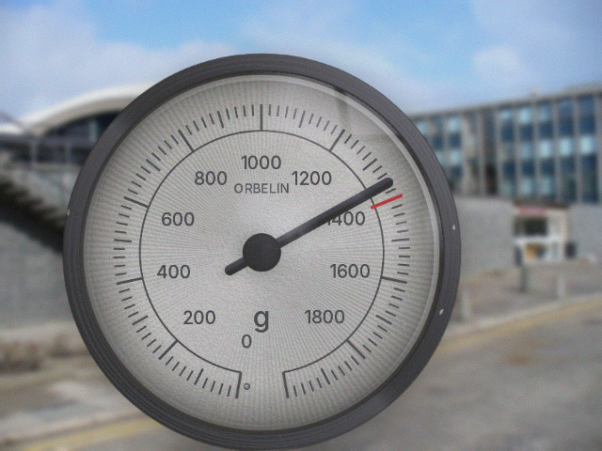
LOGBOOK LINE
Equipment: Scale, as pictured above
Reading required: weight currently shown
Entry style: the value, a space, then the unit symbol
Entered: 1360 g
